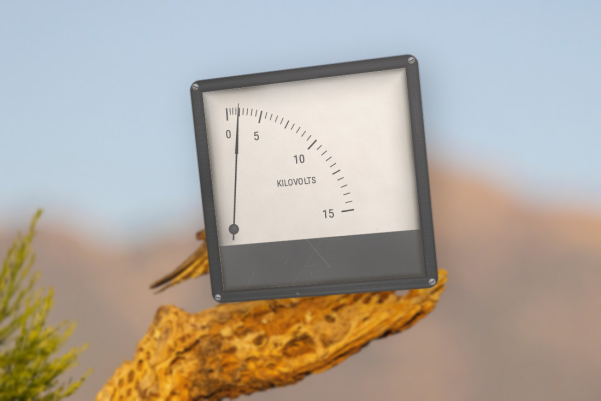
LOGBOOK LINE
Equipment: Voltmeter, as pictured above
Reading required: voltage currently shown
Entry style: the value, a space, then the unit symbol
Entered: 2.5 kV
